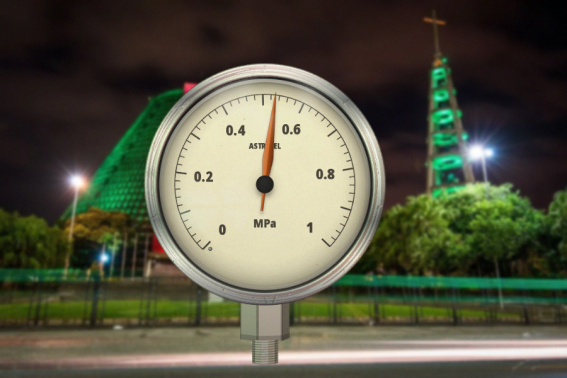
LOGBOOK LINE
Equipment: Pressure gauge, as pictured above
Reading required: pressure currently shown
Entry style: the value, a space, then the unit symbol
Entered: 0.53 MPa
